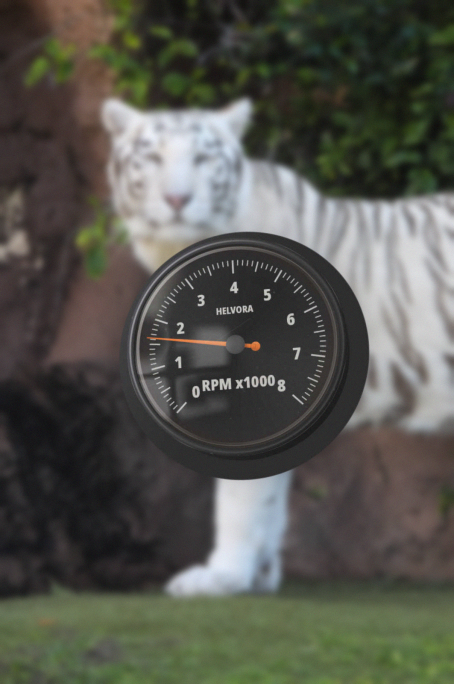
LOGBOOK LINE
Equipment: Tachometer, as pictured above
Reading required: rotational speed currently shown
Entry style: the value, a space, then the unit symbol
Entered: 1600 rpm
